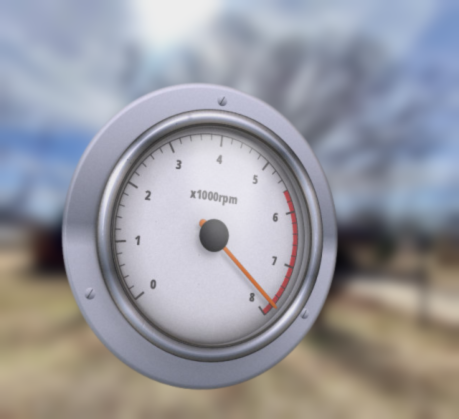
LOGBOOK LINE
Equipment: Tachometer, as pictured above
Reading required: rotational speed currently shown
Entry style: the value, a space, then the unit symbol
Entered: 7800 rpm
